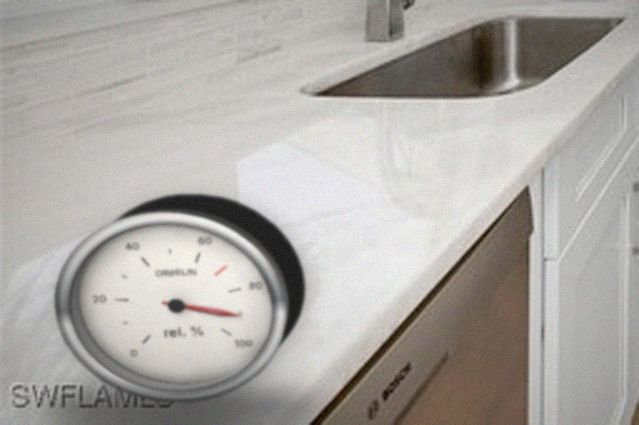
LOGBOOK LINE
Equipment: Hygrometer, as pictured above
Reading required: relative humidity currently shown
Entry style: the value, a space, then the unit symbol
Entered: 90 %
